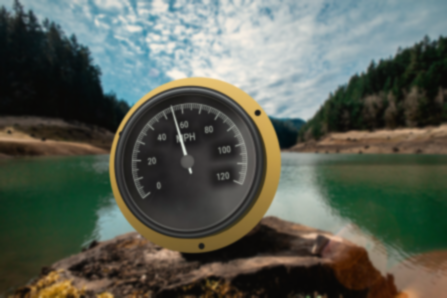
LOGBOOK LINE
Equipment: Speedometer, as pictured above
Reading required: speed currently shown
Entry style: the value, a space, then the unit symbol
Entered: 55 mph
